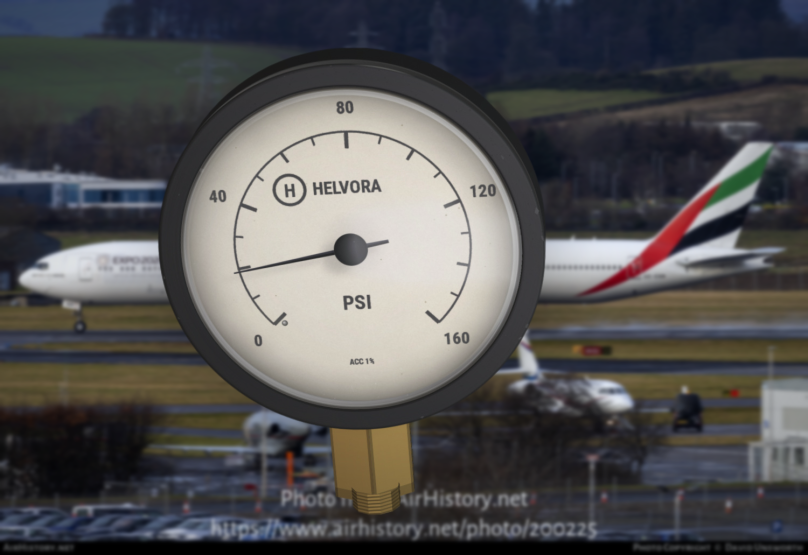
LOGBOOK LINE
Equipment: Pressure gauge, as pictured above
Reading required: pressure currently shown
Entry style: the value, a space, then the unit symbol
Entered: 20 psi
